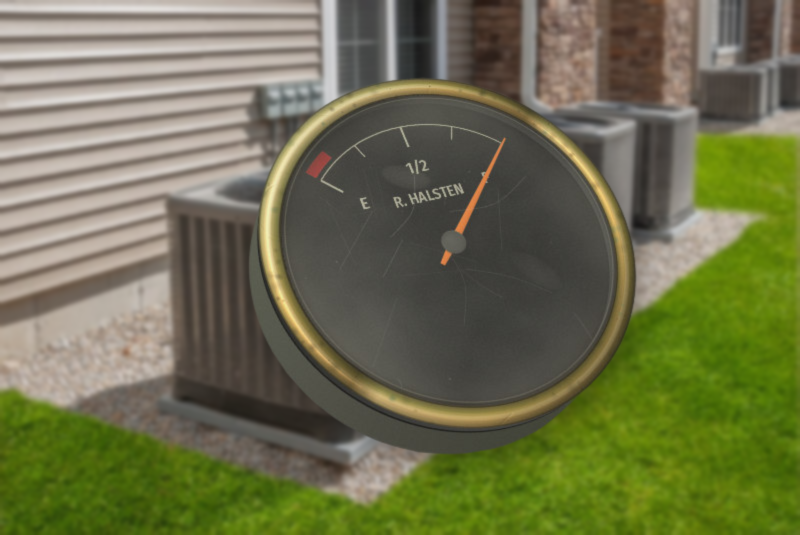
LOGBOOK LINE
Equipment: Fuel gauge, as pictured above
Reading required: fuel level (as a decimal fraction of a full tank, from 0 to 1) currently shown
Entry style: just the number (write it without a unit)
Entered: 1
